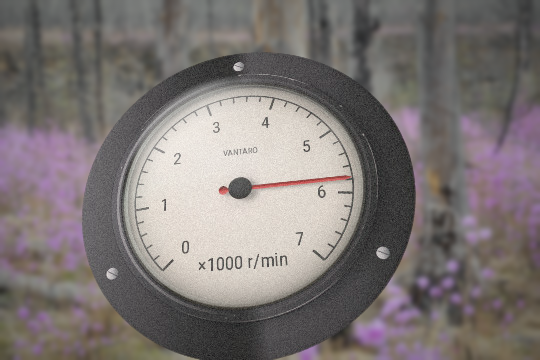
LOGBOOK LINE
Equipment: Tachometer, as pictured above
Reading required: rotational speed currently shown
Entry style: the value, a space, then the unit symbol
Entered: 5800 rpm
